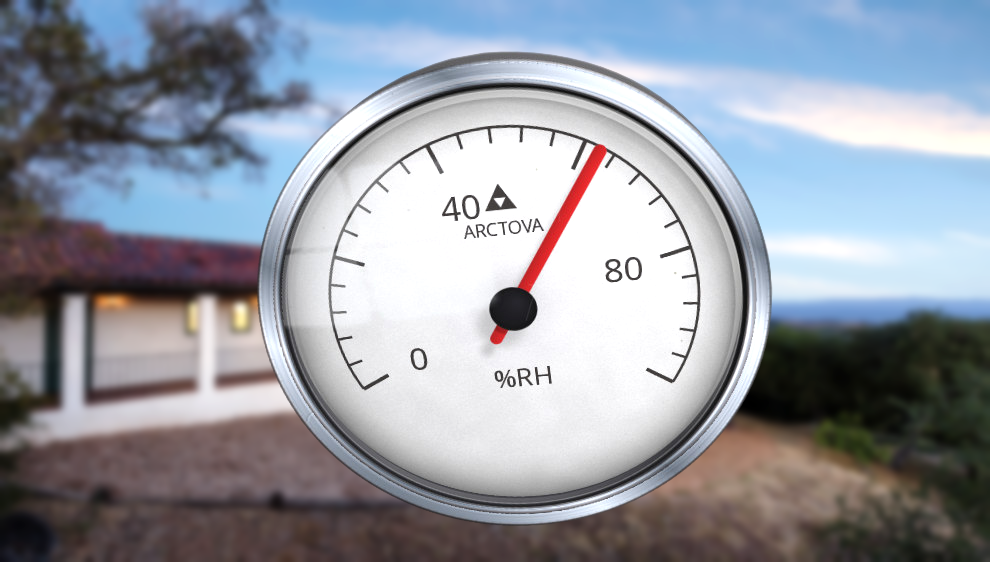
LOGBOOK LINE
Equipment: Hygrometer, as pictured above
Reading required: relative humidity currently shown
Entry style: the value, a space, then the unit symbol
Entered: 62 %
